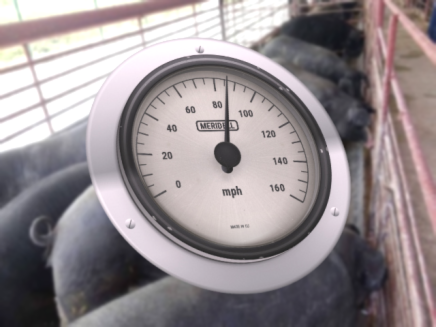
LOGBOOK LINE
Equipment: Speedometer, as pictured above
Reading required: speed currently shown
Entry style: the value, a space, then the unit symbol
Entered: 85 mph
